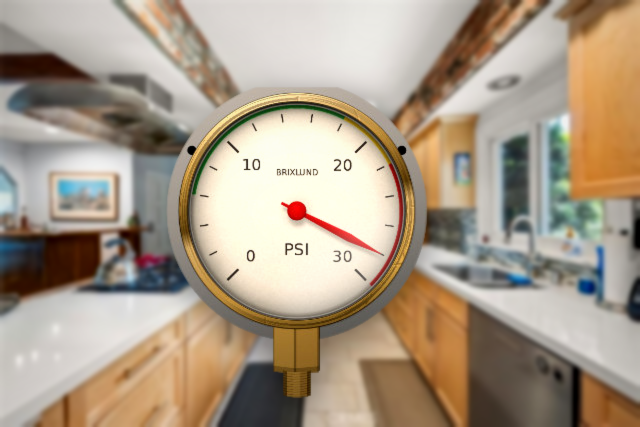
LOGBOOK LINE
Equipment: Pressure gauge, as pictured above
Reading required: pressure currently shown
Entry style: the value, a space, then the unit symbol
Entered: 28 psi
